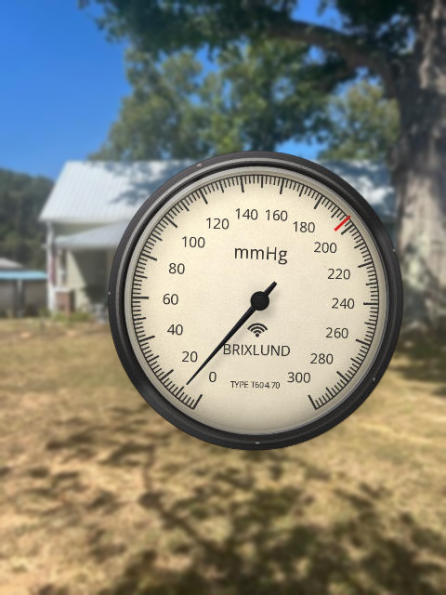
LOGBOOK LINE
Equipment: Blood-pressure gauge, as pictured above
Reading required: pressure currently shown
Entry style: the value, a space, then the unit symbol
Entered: 10 mmHg
